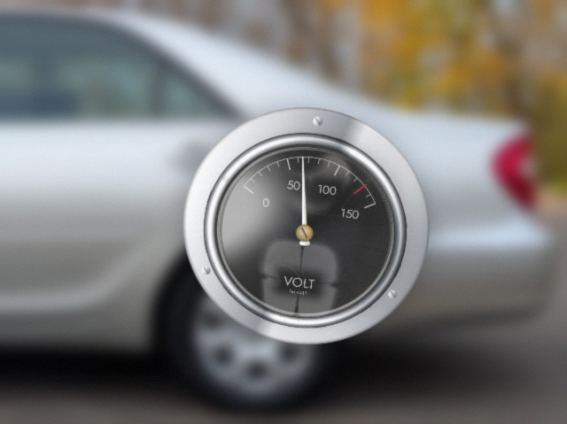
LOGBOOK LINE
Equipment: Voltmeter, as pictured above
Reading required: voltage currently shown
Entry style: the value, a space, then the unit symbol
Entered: 65 V
